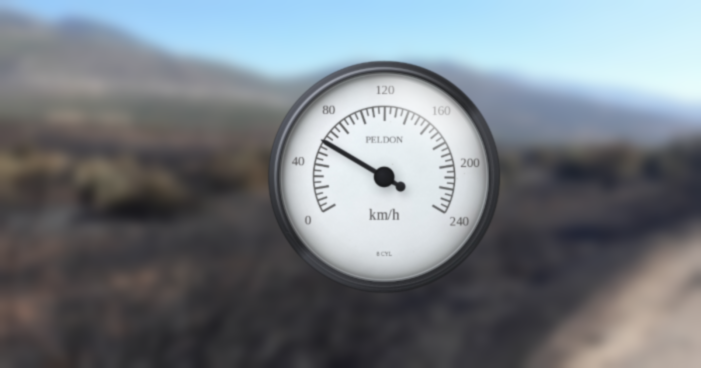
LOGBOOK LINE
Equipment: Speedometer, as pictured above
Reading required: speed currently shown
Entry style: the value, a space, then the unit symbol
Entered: 60 km/h
